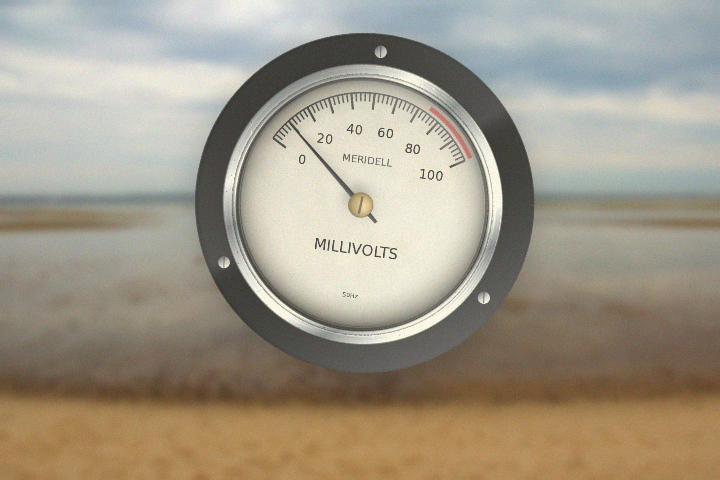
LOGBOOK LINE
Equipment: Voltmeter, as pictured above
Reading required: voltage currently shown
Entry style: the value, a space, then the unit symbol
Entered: 10 mV
